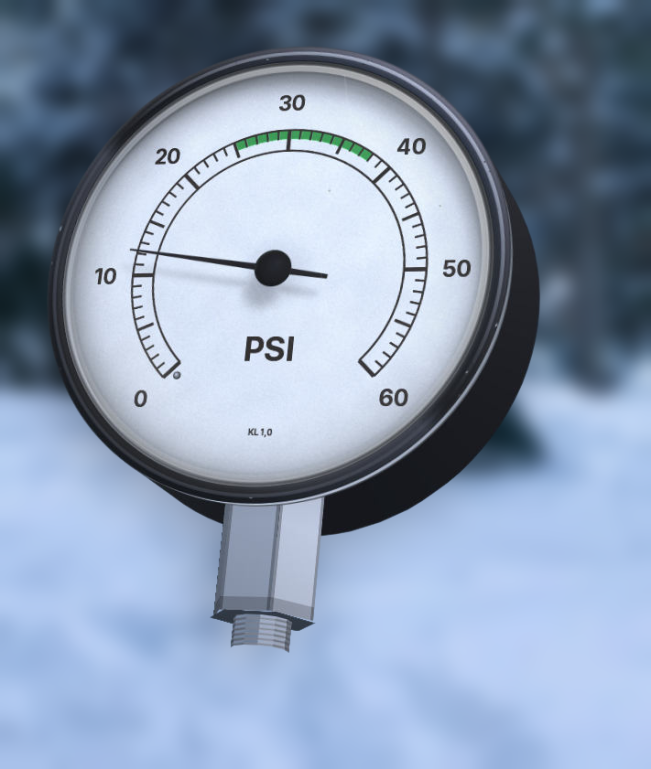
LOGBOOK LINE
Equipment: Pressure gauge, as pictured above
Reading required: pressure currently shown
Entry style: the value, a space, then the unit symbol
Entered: 12 psi
